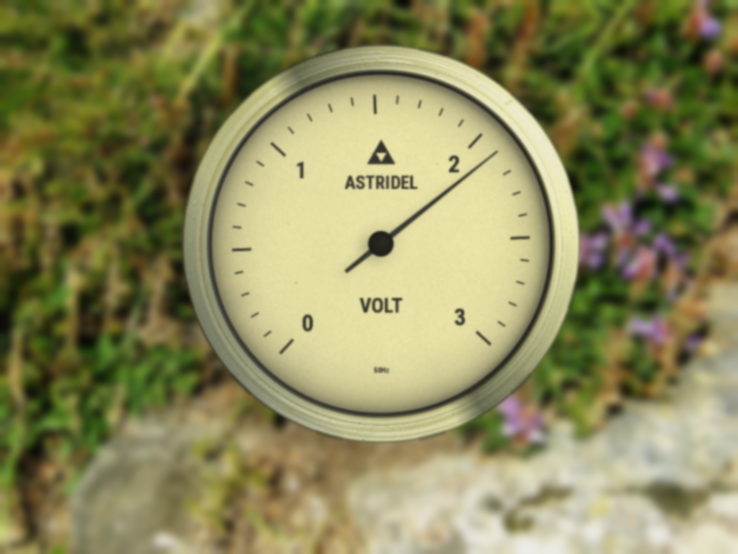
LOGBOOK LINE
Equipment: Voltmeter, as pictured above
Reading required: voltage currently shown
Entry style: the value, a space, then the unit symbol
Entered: 2.1 V
